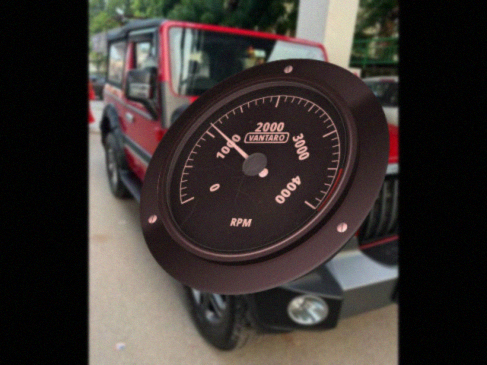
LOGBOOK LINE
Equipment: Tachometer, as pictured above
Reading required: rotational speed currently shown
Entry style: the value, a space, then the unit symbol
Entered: 1100 rpm
